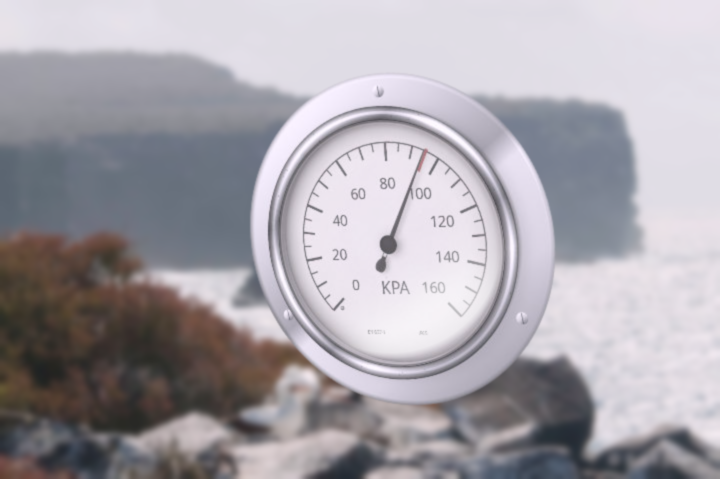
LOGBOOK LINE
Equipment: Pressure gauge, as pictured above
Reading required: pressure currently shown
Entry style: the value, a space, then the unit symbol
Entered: 95 kPa
